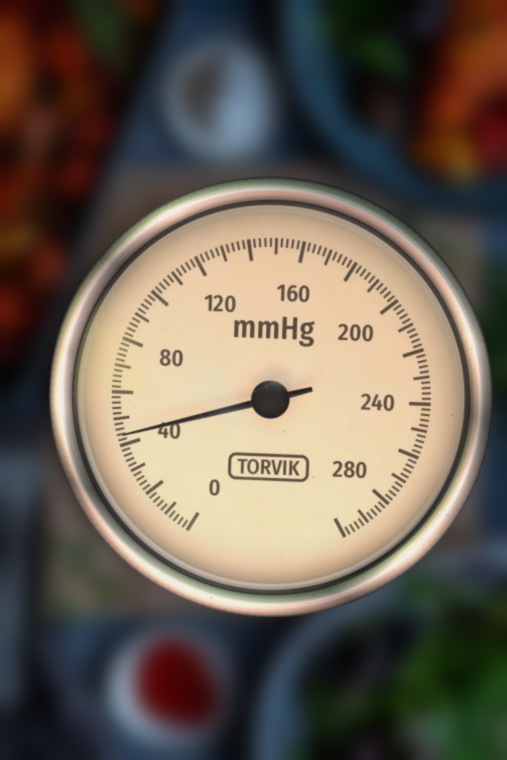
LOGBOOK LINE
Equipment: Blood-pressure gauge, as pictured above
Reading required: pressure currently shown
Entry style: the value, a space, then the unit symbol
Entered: 44 mmHg
